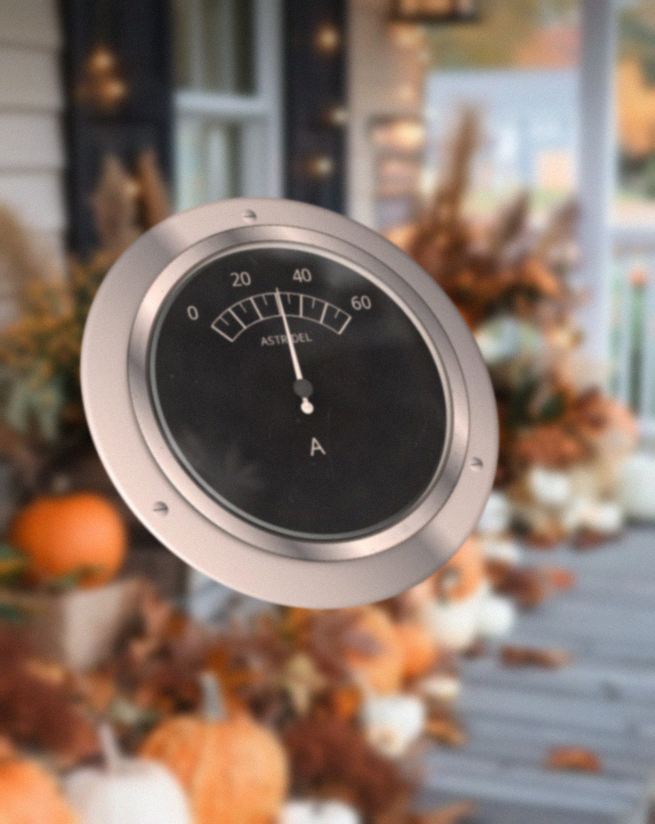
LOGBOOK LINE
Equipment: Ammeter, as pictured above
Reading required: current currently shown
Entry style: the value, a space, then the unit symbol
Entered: 30 A
